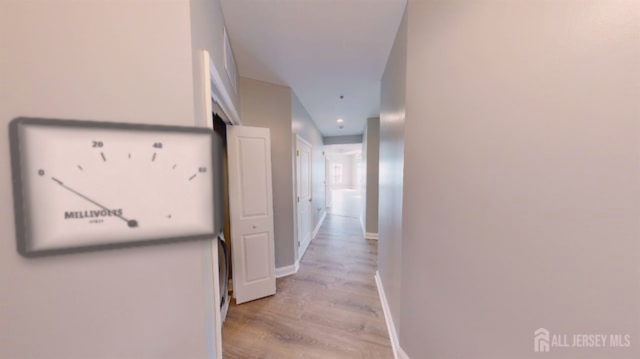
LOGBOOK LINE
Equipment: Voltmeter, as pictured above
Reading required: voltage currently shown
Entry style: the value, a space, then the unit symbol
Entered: 0 mV
